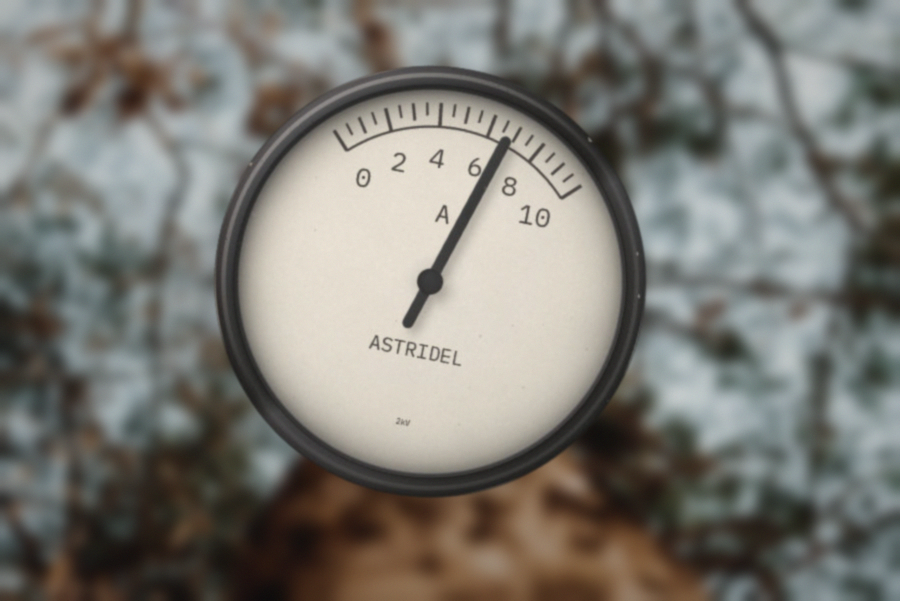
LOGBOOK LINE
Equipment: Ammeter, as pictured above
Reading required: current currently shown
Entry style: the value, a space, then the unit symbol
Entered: 6.75 A
